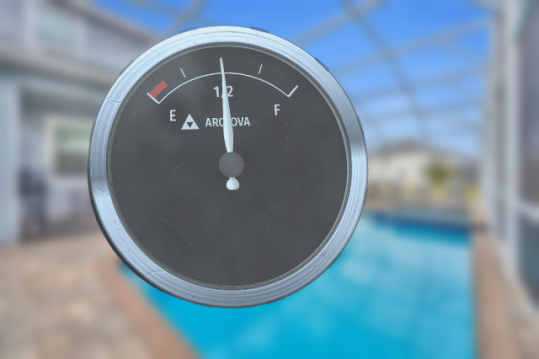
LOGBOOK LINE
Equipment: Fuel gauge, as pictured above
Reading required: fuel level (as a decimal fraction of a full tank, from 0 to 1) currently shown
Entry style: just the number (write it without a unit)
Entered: 0.5
